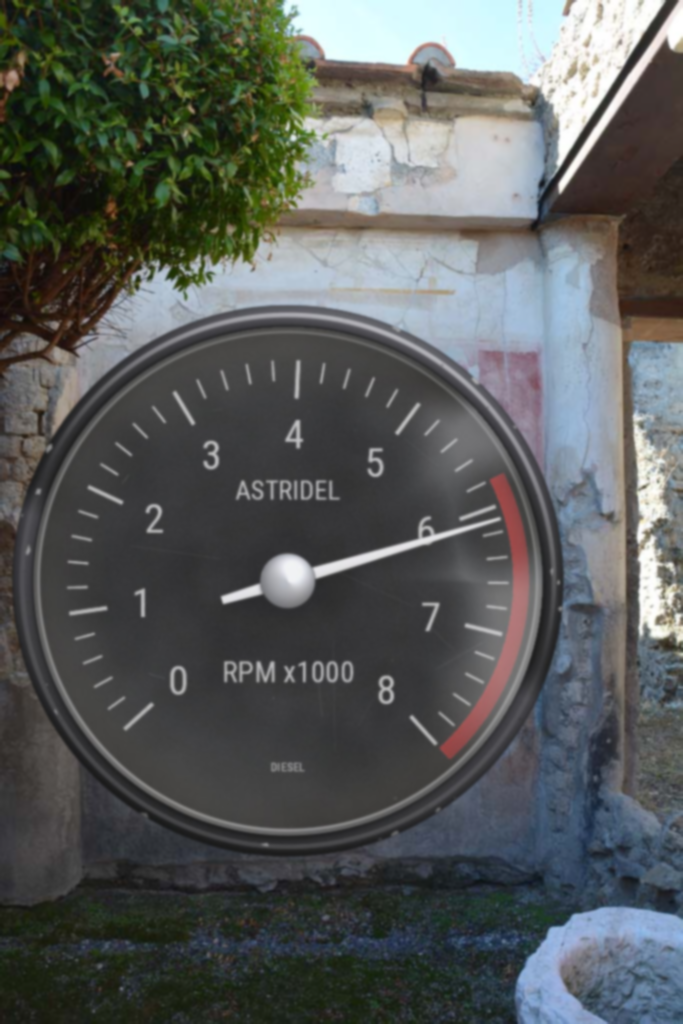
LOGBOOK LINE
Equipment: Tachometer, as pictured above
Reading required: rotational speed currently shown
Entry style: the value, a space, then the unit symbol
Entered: 6100 rpm
